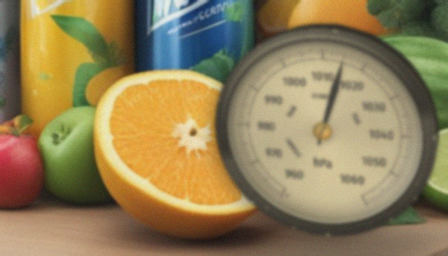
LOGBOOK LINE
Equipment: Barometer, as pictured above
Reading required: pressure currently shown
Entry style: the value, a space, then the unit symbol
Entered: 1015 hPa
